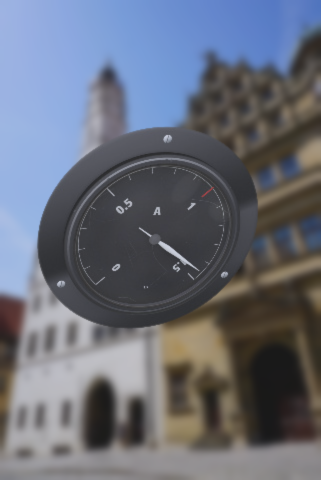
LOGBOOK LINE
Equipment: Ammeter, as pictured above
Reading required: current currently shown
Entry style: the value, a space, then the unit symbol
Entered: 1.45 A
